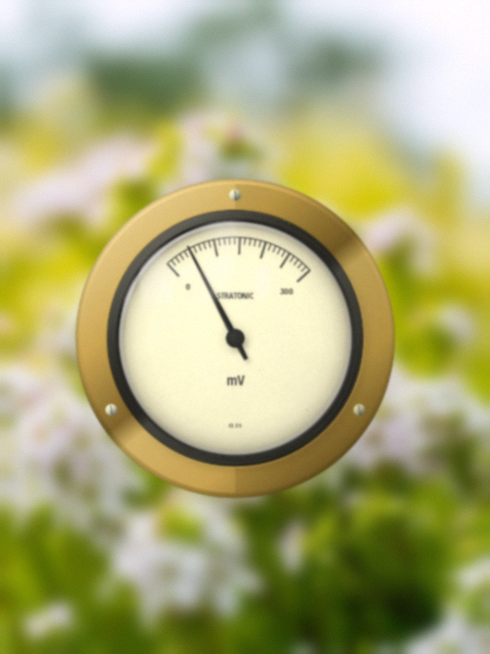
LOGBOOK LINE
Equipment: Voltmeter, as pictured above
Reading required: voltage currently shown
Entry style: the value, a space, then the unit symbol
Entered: 50 mV
